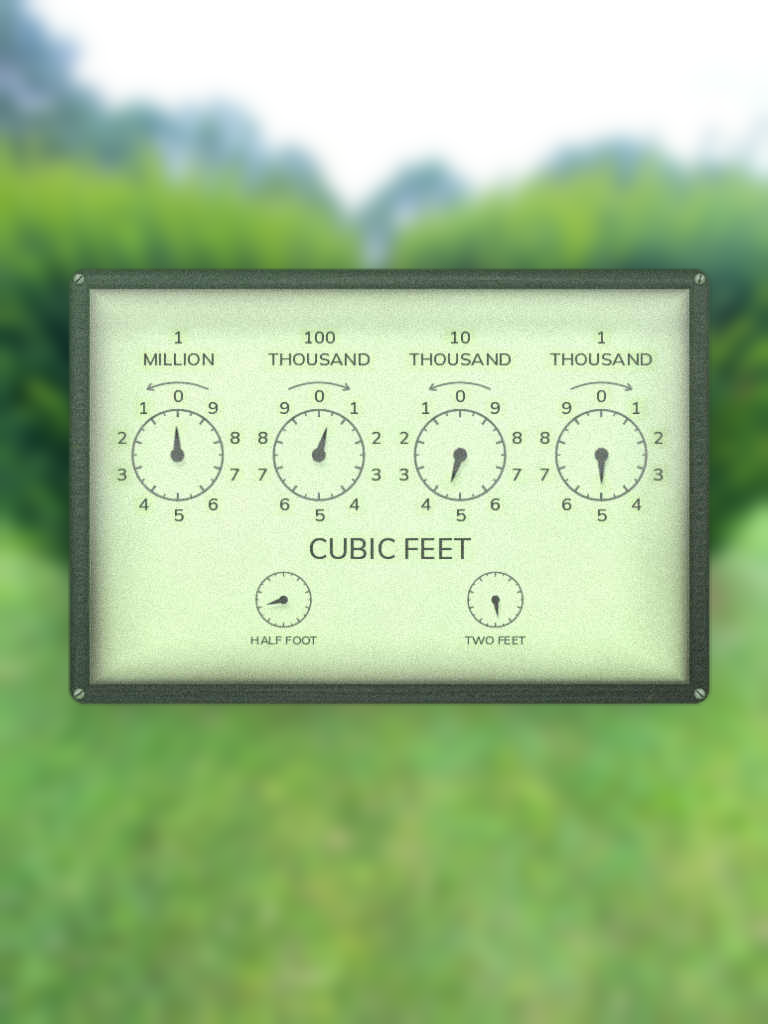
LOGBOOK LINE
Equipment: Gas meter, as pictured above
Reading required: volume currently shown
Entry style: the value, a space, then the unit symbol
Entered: 4500 ft³
